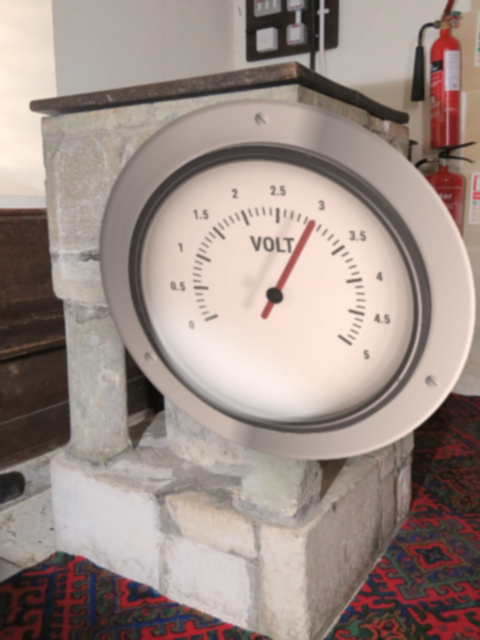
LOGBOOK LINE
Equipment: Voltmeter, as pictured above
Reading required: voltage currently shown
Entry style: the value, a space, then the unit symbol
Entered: 3 V
